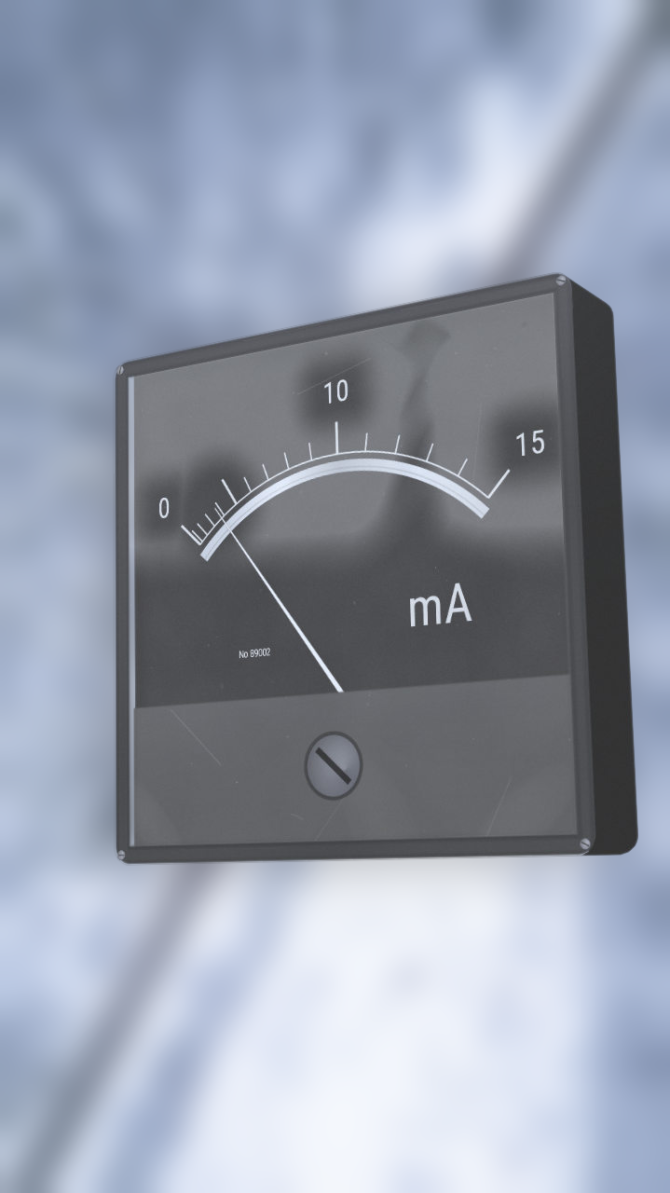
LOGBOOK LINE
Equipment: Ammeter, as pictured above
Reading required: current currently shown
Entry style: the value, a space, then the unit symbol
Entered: 4 mA
